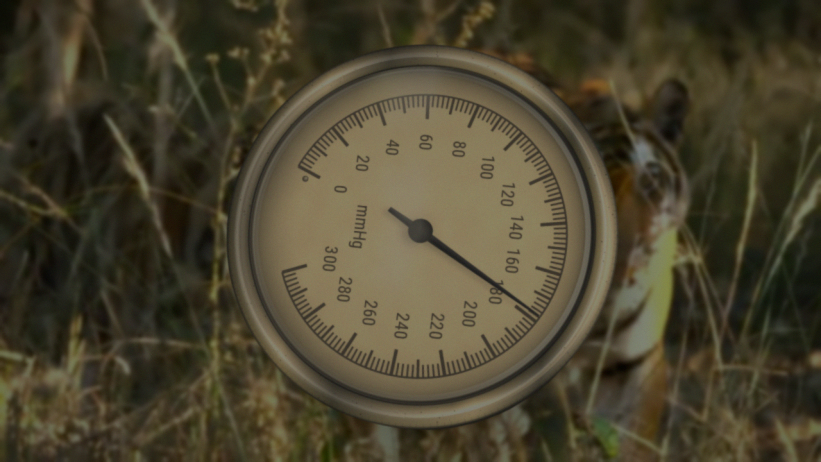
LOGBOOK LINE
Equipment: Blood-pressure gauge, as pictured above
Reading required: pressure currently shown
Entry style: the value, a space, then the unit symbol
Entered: 178 mmHg
